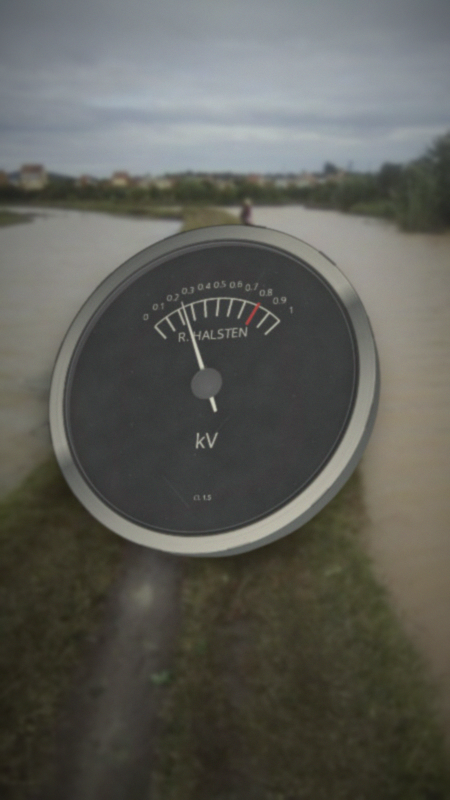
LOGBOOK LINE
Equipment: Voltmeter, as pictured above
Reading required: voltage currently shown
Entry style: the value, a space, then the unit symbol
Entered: 0.25 kV
